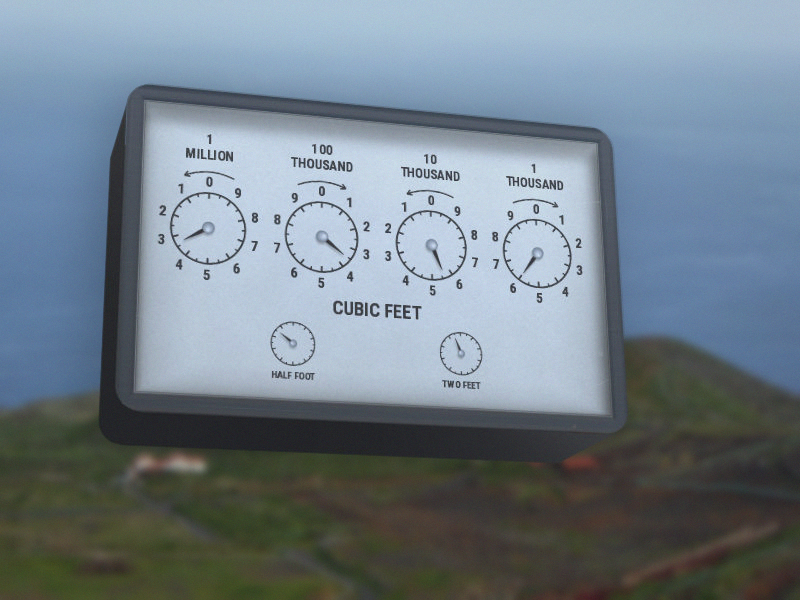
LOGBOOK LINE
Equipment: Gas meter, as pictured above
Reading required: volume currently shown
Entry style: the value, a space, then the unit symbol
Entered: 335600 ft³
